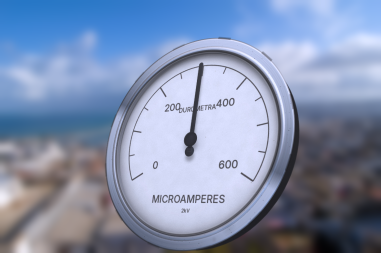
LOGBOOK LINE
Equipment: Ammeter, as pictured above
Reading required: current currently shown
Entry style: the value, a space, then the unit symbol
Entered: 300 µA
